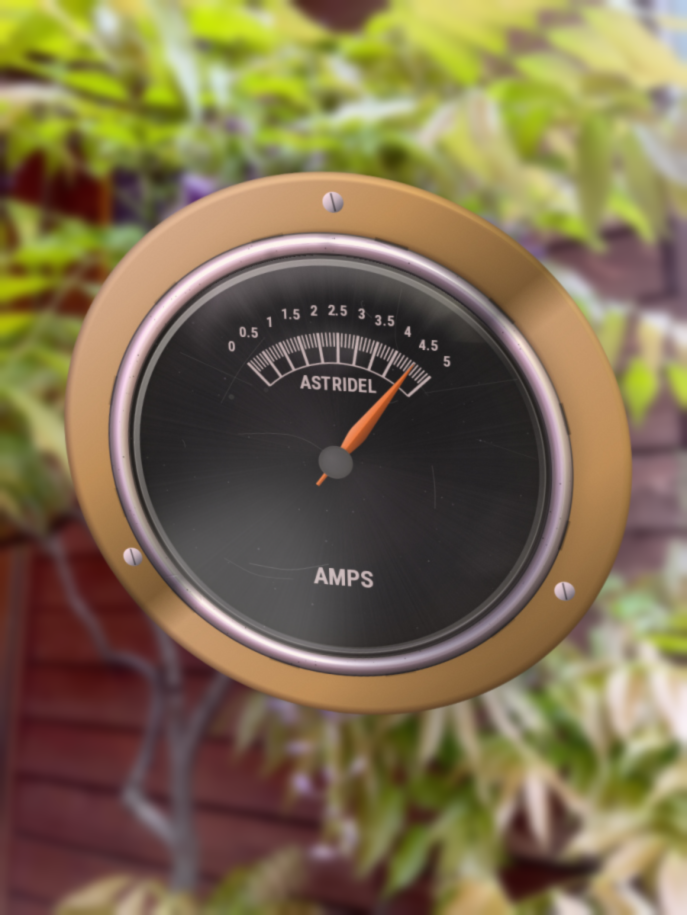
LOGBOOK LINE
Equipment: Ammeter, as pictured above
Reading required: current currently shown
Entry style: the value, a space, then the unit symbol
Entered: 4.5 A
